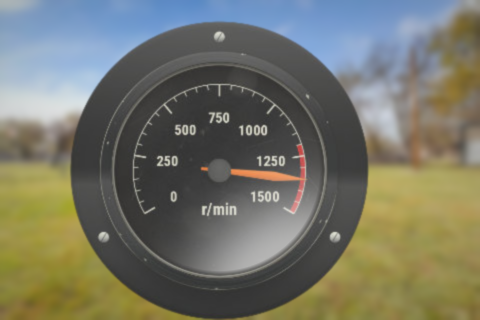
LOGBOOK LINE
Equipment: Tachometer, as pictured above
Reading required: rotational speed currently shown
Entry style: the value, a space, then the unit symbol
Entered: 1350 rpm
